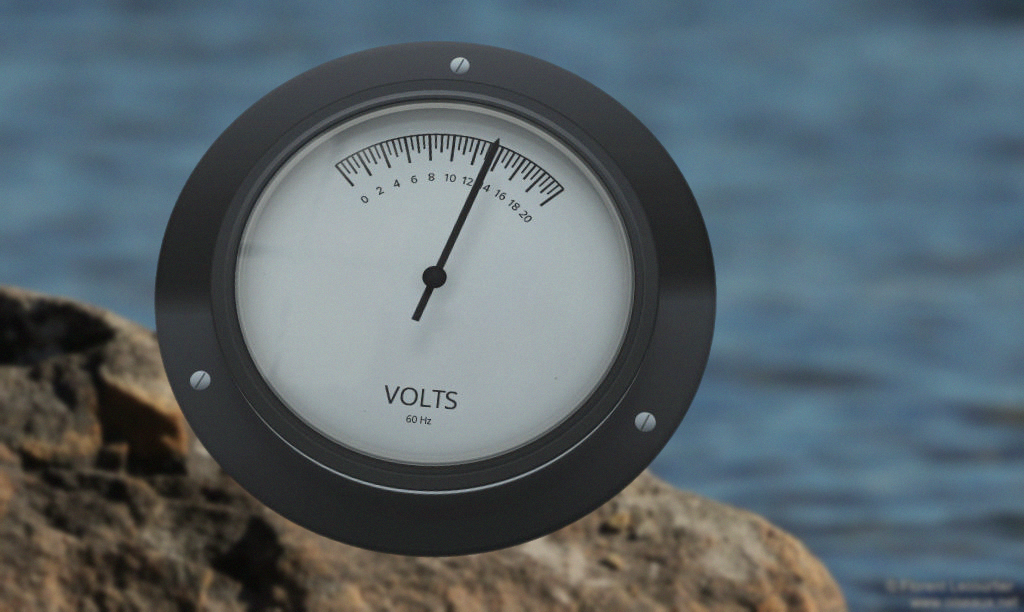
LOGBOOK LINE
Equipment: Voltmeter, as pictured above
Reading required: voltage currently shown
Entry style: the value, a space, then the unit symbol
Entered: 13.5 V
